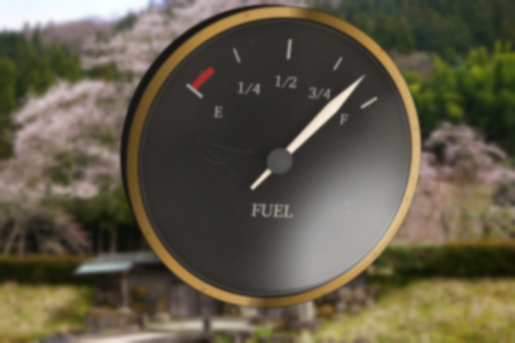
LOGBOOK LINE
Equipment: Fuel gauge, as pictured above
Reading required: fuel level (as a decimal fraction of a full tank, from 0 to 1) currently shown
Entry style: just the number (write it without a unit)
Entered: 0.875
